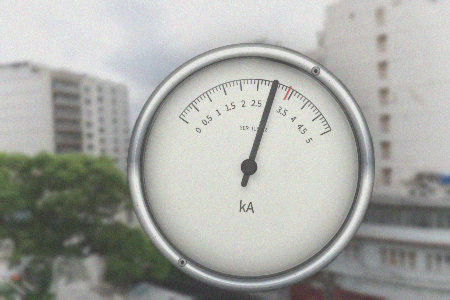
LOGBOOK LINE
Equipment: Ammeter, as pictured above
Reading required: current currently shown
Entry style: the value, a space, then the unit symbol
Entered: 3 kA
